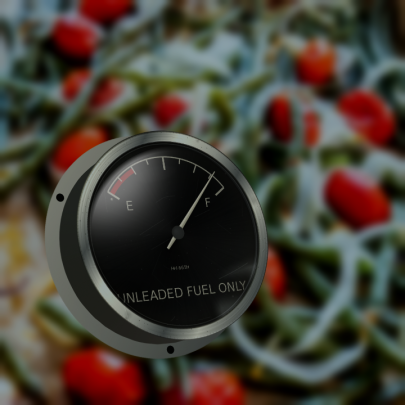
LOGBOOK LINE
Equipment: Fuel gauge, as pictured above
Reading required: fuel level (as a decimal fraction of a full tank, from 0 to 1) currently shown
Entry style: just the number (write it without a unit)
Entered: 0.875
